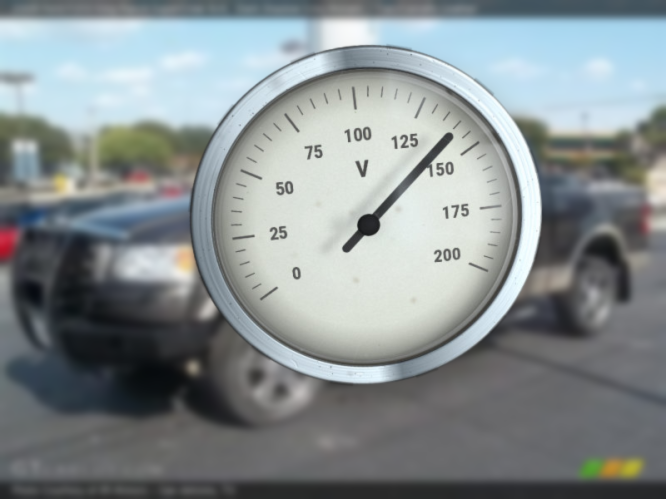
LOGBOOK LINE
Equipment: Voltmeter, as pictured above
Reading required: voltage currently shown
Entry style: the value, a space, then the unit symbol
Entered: 140 V
